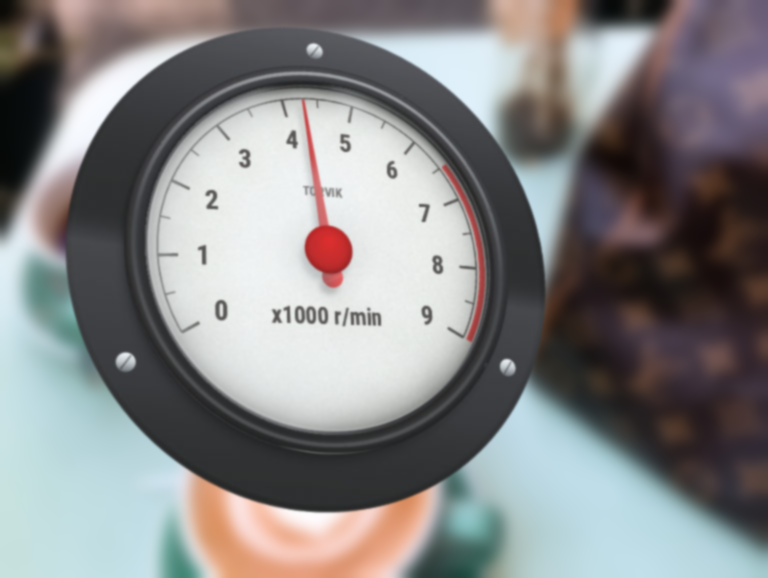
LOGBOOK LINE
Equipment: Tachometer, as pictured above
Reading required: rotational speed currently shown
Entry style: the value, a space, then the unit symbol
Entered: 4250 rpm
